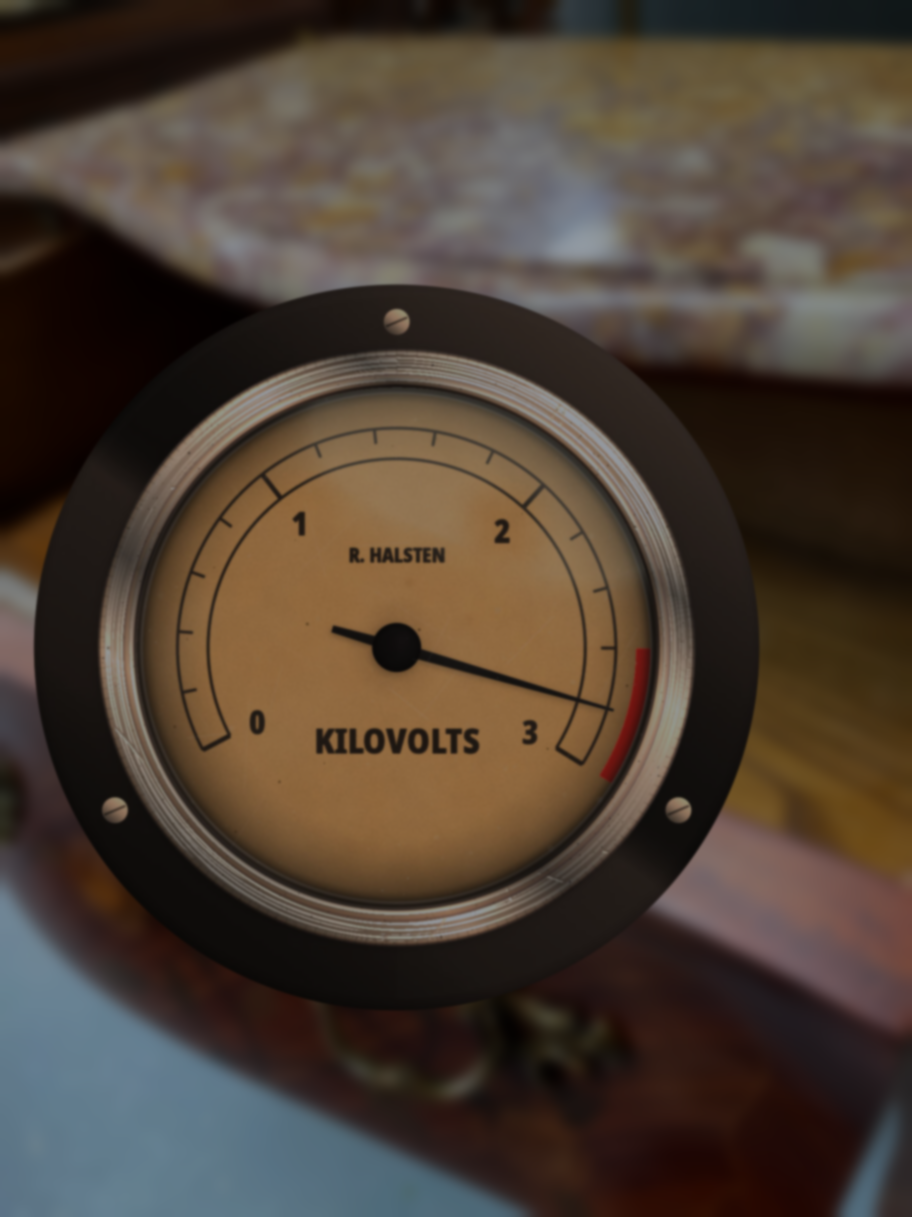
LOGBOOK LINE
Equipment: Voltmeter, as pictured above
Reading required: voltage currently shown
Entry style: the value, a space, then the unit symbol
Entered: 2.8 kV
